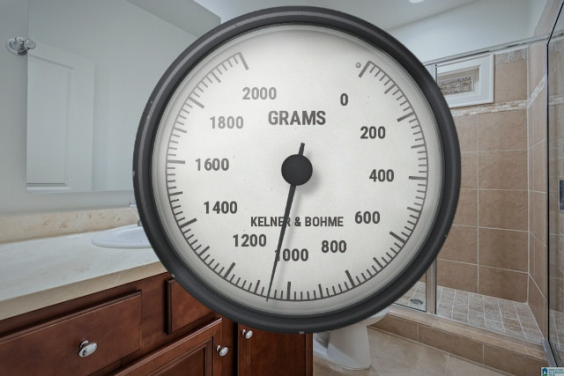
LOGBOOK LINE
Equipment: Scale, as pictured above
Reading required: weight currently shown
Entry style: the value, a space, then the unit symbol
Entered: 1060 g
